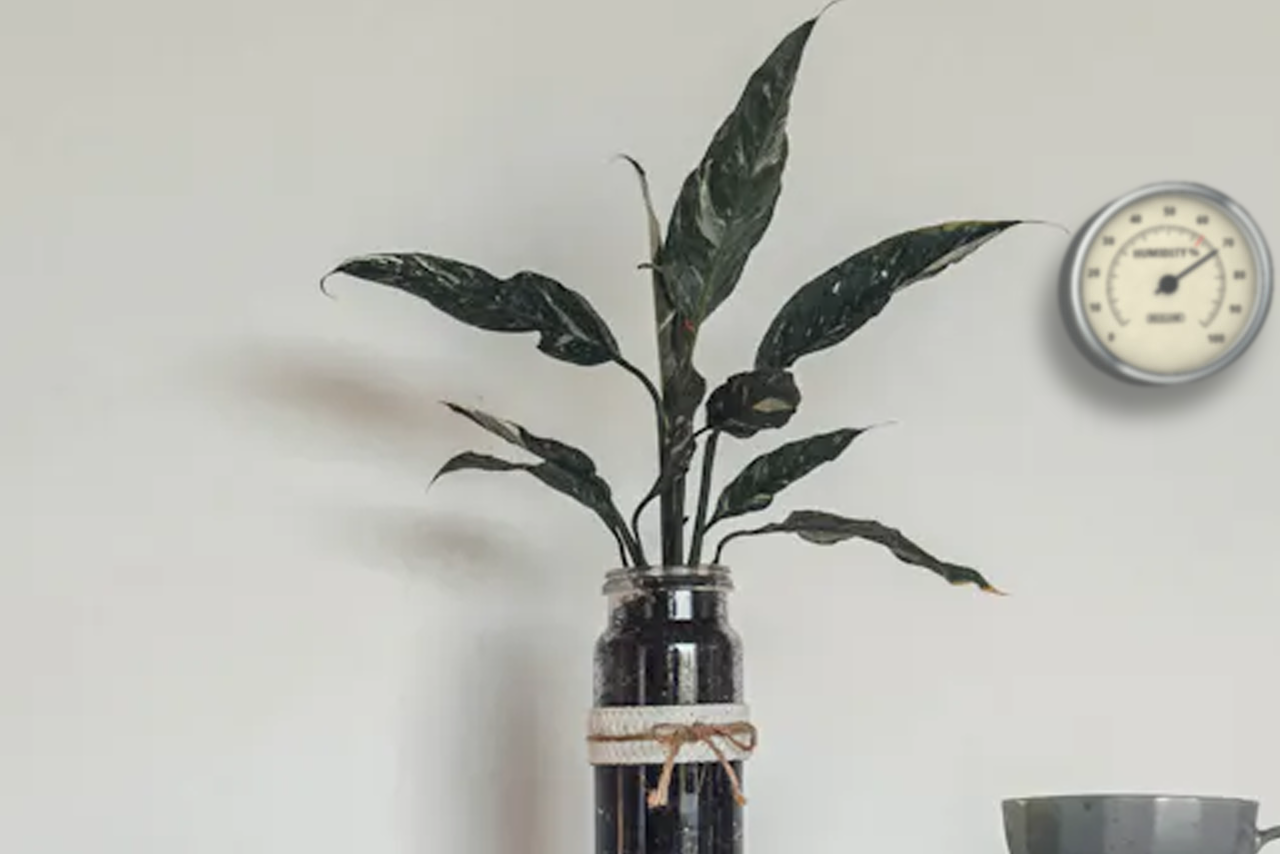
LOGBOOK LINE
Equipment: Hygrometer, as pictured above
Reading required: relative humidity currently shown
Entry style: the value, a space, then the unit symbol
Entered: 70 %
